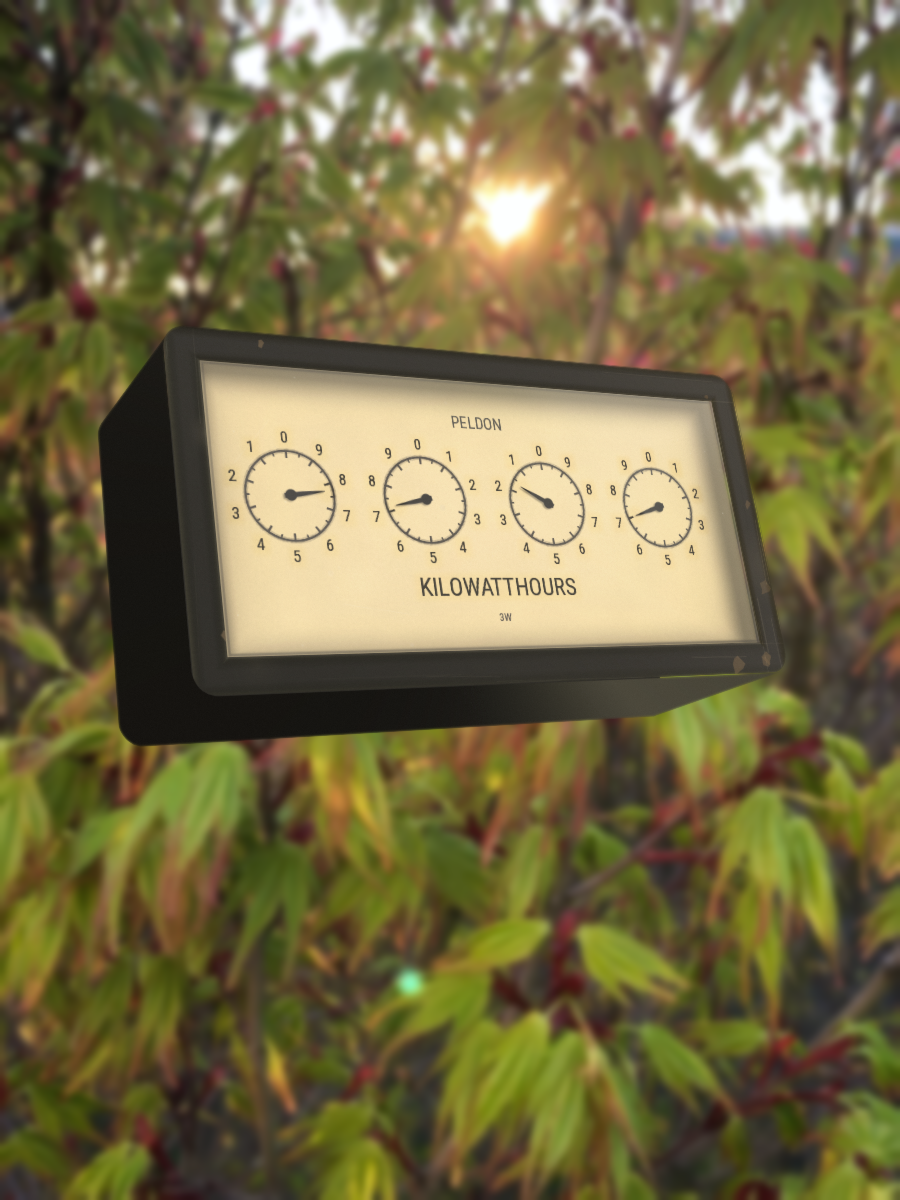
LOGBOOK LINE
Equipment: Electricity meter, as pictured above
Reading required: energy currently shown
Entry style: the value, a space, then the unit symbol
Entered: 7717 kWh
